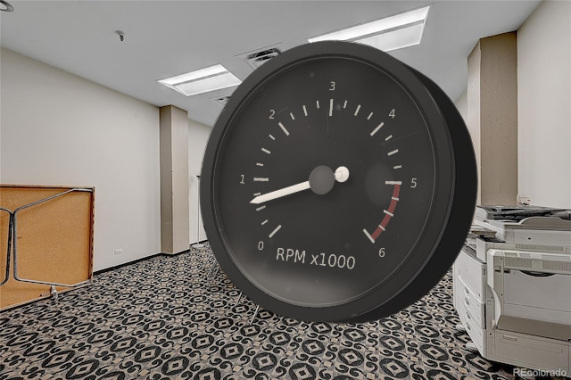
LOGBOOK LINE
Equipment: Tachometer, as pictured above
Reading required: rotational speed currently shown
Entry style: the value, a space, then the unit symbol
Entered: 625 rpm
